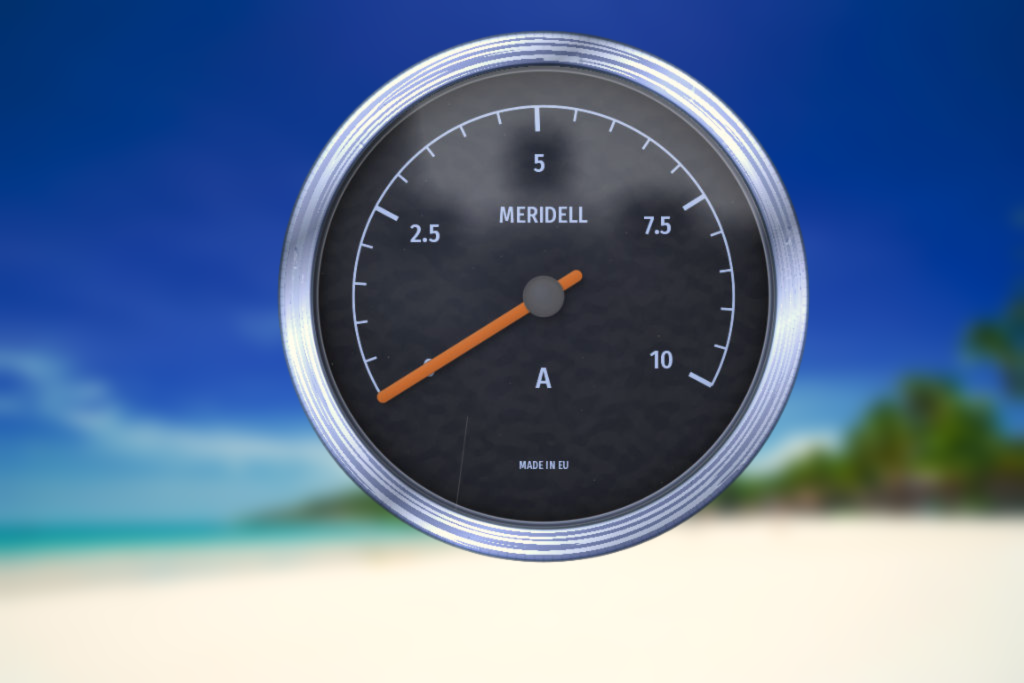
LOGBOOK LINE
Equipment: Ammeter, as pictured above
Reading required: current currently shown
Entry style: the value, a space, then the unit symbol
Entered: 0 A
